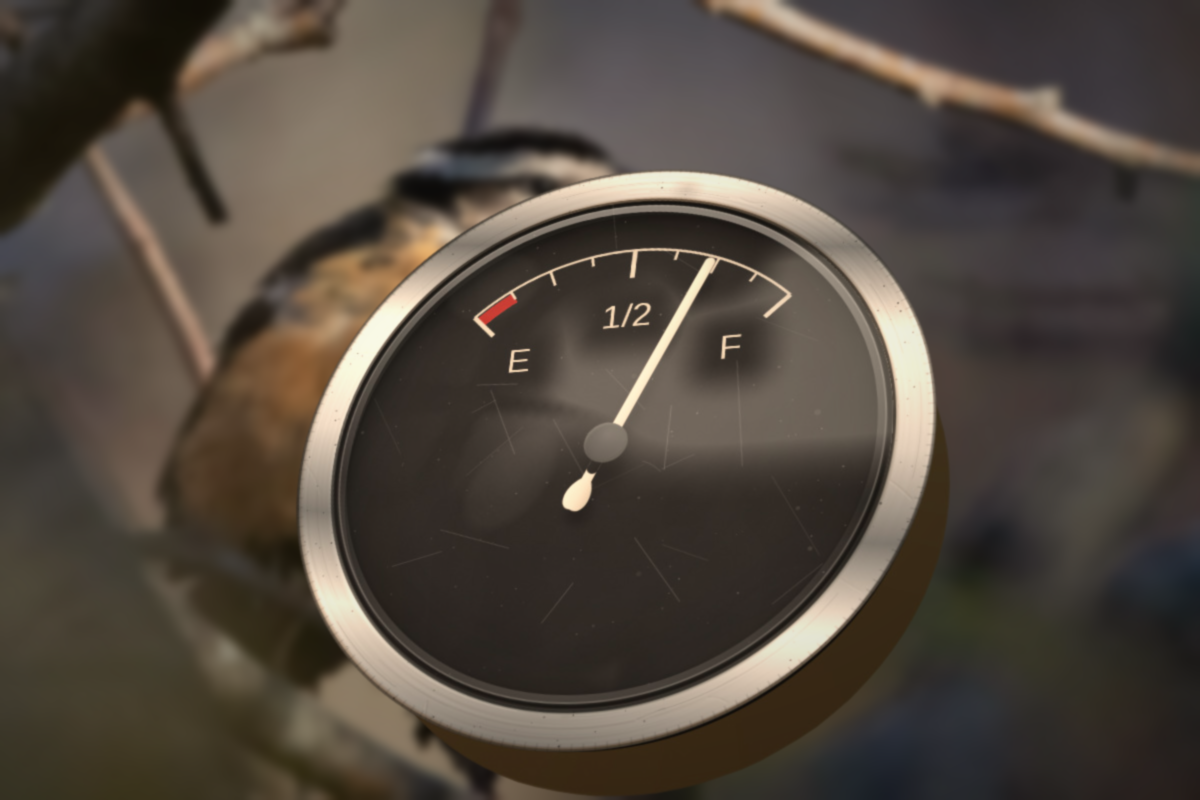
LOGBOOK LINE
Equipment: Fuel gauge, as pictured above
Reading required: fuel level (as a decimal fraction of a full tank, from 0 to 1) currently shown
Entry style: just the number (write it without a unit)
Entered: 0.75
